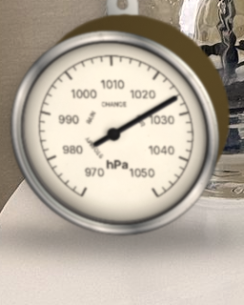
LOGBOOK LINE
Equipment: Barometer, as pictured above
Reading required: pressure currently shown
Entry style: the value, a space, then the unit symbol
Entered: 1026 hPa
